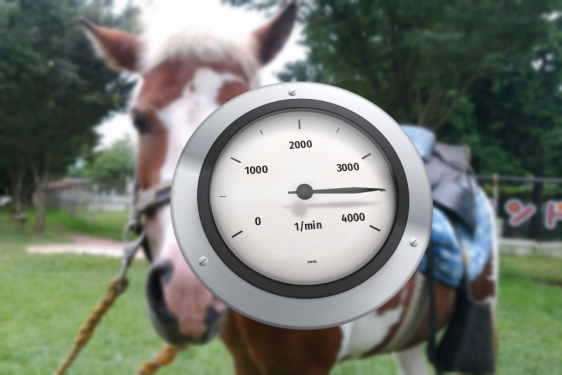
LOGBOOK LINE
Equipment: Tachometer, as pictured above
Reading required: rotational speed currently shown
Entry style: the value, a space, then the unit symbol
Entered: 3500 rpm
